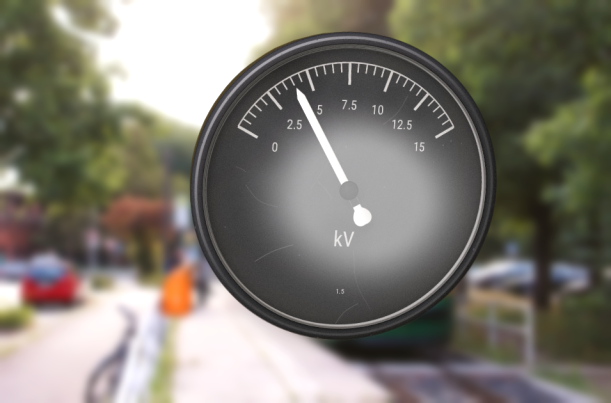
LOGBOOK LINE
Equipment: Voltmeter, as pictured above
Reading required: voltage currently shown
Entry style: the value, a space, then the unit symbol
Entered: 4 kV
